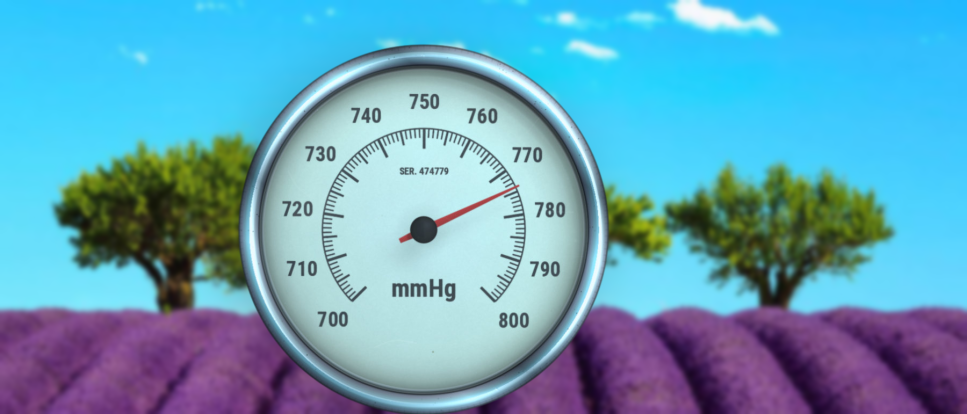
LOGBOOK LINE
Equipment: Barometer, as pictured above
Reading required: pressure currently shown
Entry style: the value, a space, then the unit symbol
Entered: 774 mmHg
